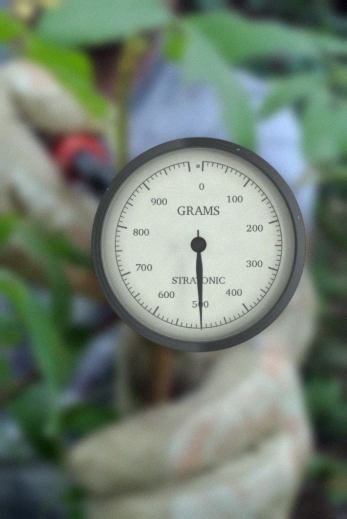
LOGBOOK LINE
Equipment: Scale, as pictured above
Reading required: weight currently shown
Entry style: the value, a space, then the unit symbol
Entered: 500 g
